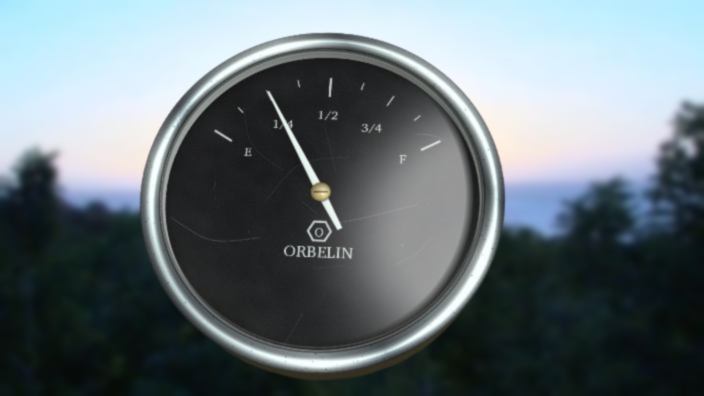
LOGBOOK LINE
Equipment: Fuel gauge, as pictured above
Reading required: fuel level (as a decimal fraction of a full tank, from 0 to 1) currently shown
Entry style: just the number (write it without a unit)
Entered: 0.25
